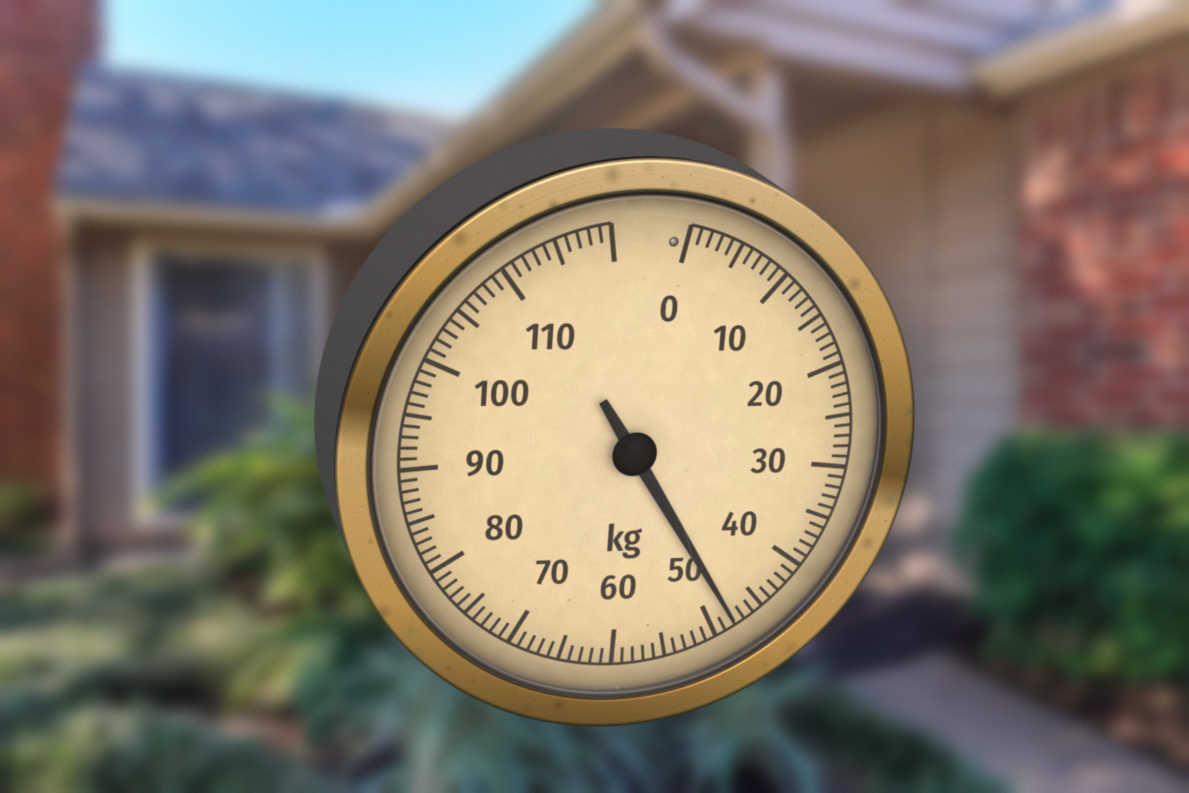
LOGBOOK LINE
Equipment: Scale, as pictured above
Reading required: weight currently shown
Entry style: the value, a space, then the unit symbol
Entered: 48 kg
